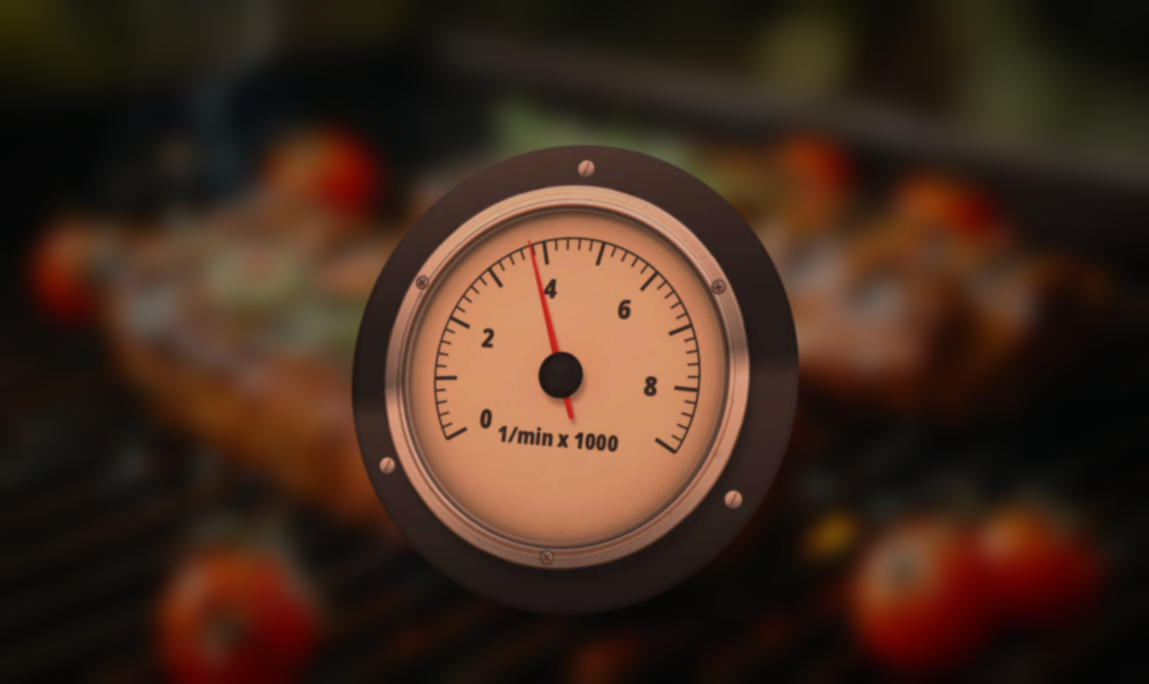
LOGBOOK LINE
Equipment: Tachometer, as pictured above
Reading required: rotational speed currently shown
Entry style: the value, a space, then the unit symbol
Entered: 3800 rpm
